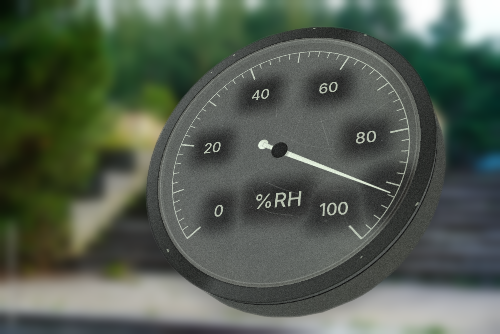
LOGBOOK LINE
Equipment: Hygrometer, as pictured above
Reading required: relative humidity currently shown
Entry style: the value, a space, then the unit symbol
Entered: 92 %
